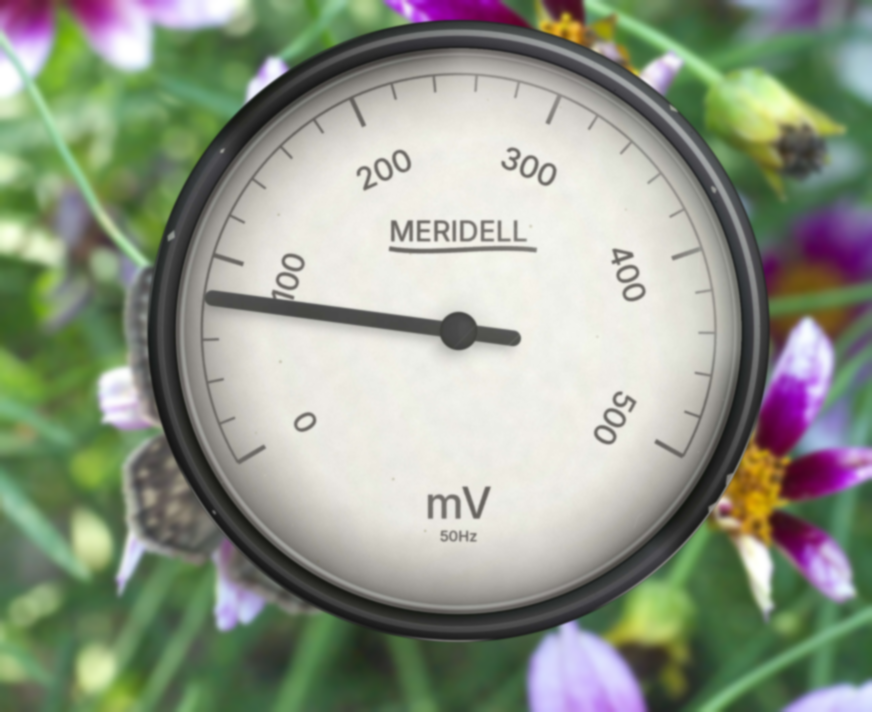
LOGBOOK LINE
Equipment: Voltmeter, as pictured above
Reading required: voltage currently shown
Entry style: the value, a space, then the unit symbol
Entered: 80 mV
